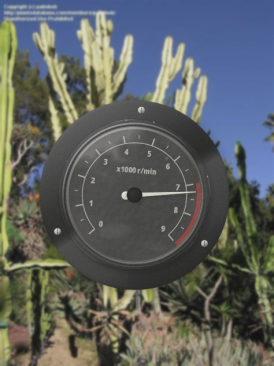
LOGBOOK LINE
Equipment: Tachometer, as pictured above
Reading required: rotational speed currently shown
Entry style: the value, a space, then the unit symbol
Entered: 7250 rpm
